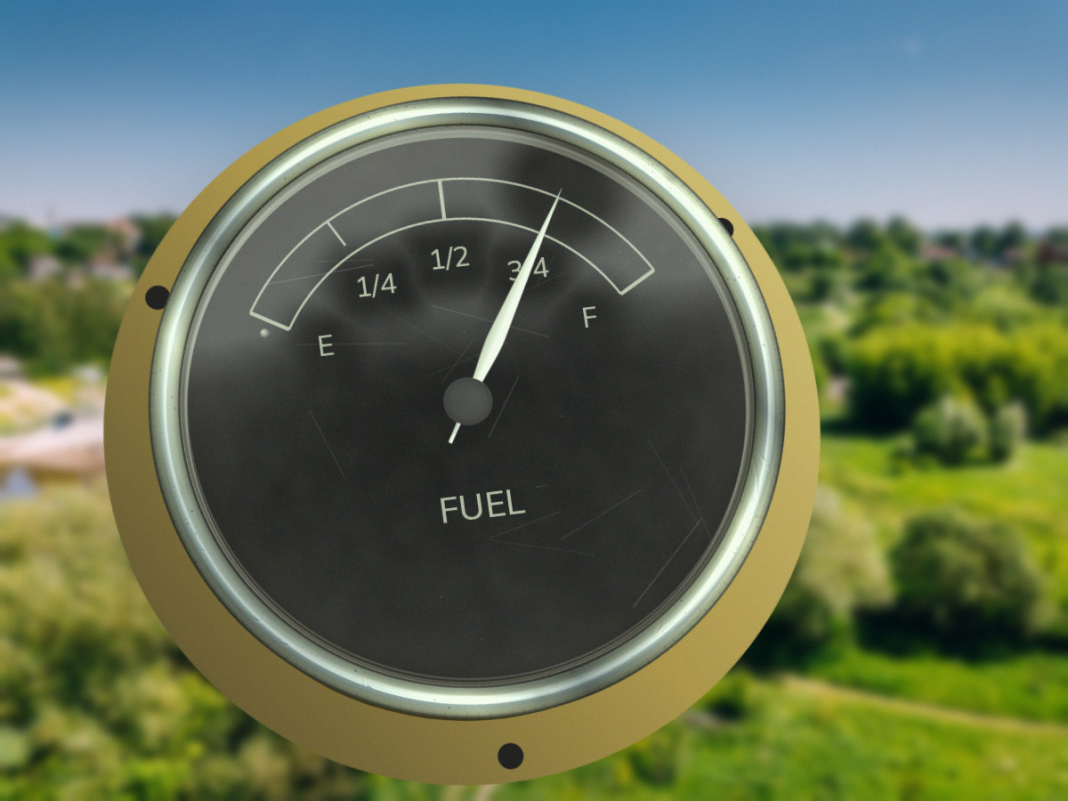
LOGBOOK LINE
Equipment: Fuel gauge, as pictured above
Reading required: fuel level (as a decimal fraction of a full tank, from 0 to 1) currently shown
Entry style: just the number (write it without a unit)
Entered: 0.75
